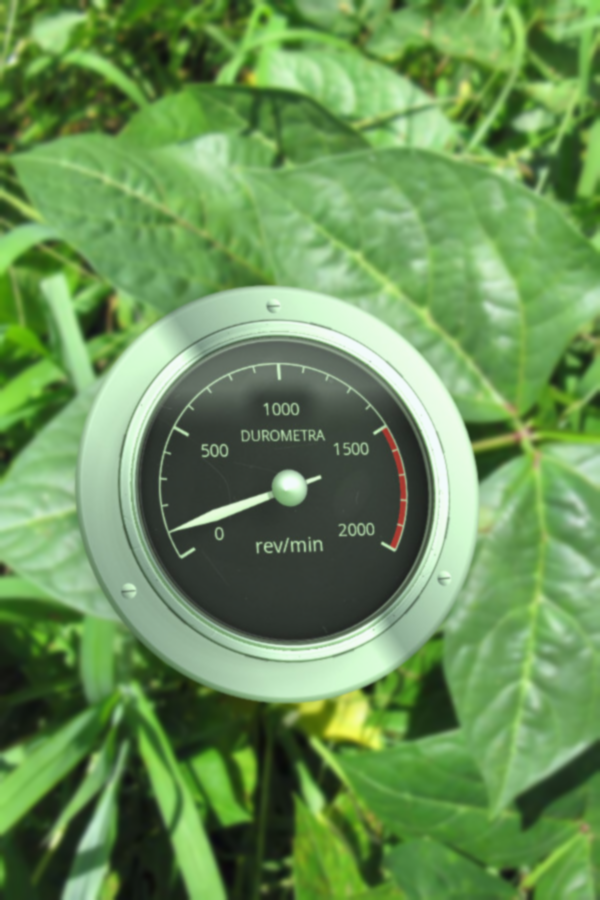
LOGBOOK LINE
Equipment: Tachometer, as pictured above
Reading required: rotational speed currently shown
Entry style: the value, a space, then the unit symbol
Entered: 100 rpm
